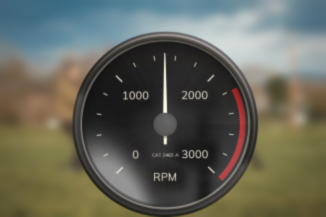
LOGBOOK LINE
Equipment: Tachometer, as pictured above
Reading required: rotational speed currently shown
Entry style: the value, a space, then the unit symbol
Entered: 1500 rpm
